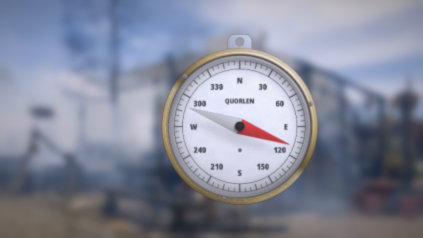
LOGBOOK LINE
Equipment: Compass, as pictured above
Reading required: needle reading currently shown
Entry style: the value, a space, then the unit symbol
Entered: 110 °
